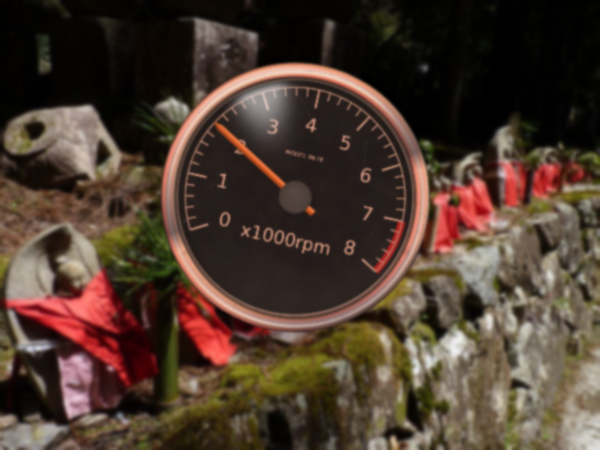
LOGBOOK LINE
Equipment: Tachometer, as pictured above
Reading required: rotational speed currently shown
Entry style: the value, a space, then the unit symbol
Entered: 2000 rpm
